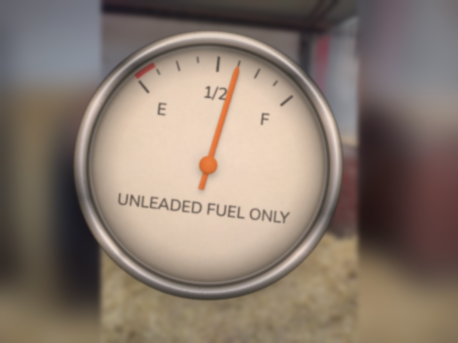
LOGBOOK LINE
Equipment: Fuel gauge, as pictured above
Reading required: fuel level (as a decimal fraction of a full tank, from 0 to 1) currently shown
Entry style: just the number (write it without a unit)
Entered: 0.625
